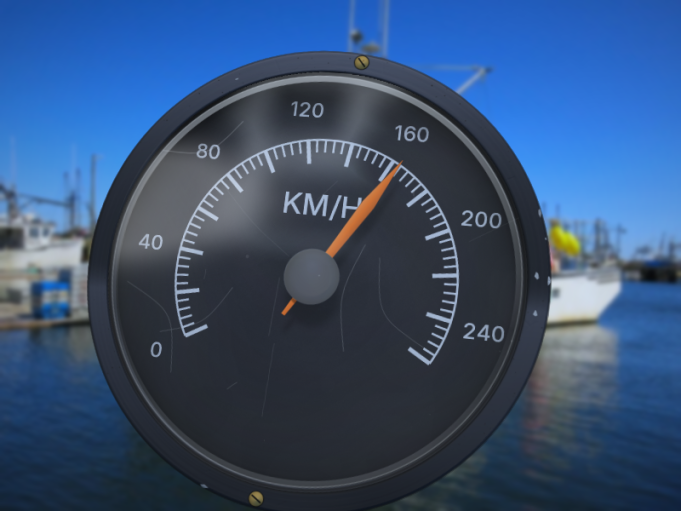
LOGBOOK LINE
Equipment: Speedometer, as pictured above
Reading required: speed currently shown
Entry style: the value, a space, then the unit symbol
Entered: 164 km/h
